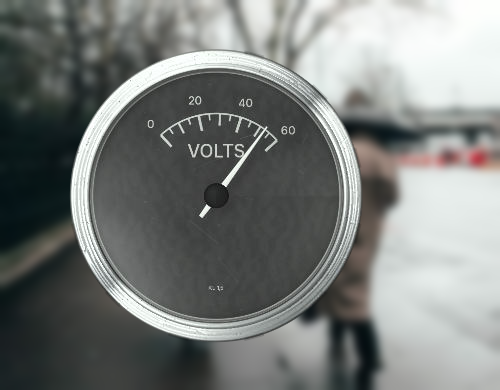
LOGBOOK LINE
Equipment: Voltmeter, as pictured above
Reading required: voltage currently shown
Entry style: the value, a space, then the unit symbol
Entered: 52.5 V
